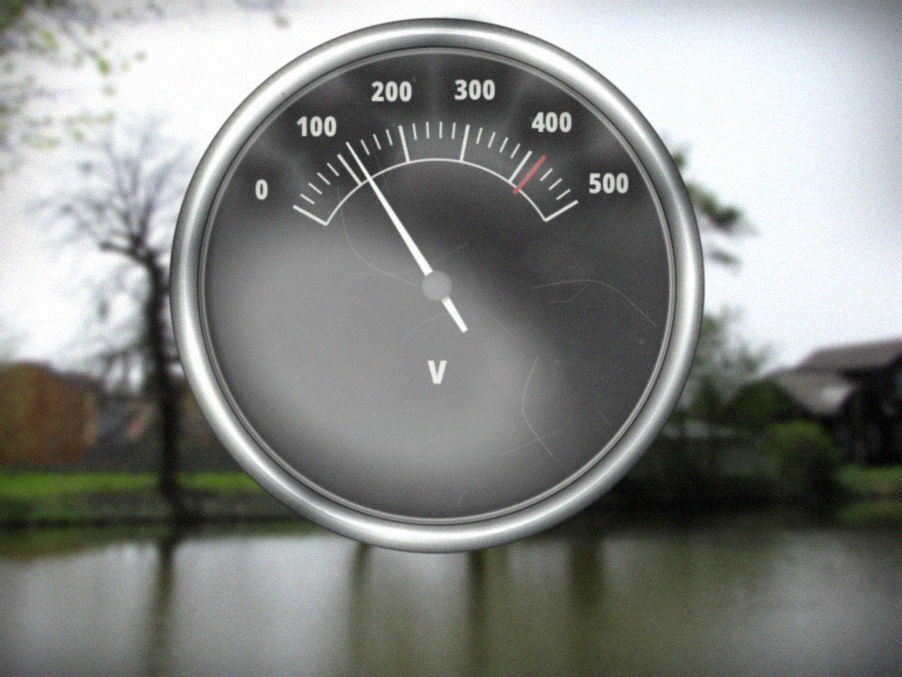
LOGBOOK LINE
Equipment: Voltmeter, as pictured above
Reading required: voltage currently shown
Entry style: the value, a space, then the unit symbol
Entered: 120 V
